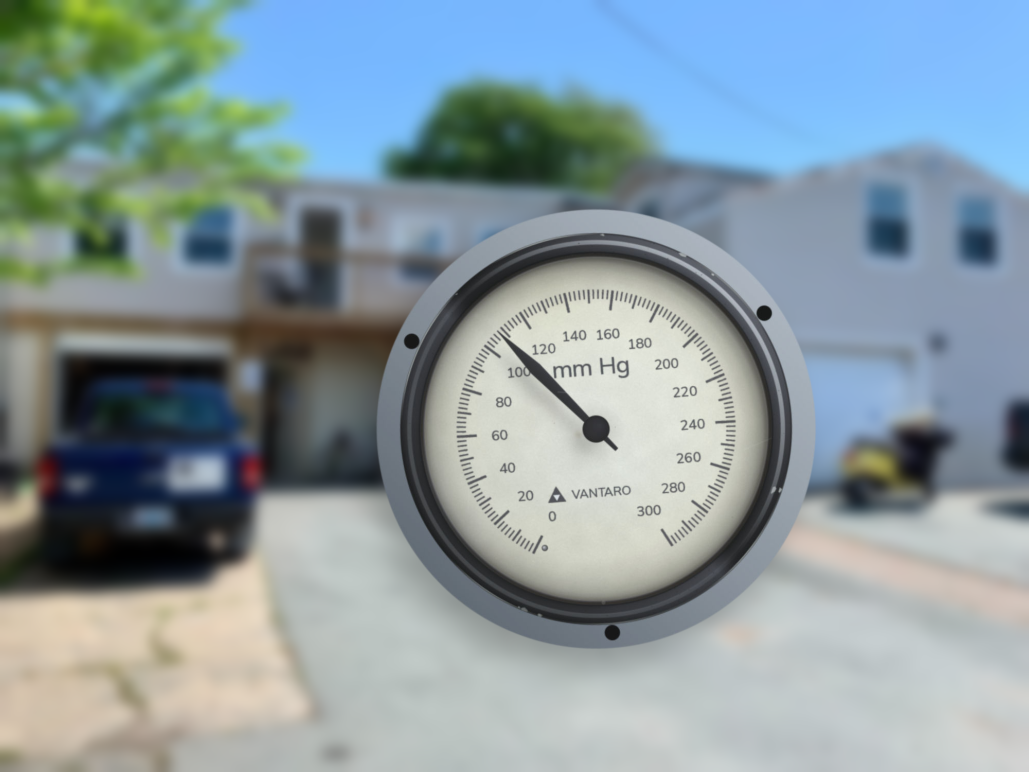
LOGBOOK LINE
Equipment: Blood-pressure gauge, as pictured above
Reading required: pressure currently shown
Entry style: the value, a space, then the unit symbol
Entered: 108 mmHg
